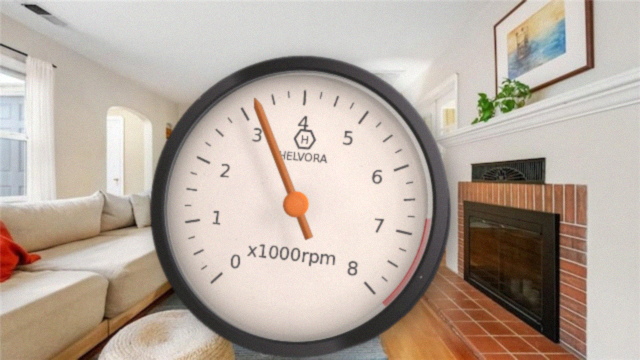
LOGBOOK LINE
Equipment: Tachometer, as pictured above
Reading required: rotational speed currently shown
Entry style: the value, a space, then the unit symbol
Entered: 3250 rpm
